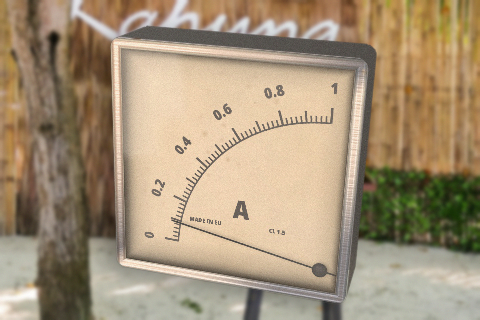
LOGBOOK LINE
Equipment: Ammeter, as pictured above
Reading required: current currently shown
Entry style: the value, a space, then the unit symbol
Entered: 0.1 A
